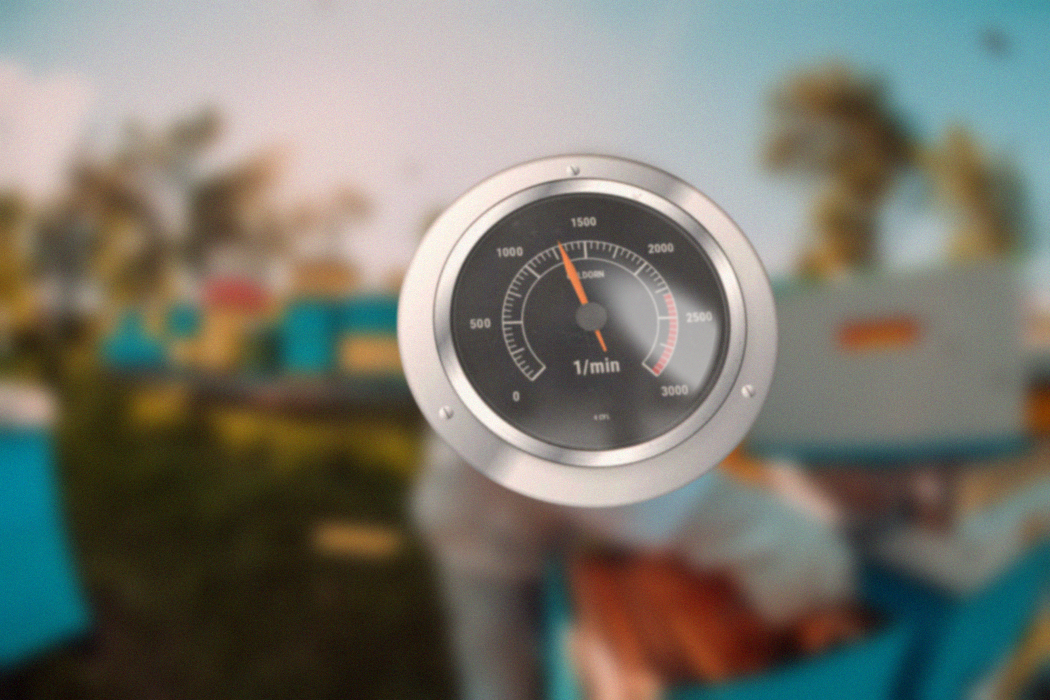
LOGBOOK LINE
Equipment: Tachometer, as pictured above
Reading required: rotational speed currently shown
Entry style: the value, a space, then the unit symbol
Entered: 1300 rpm
